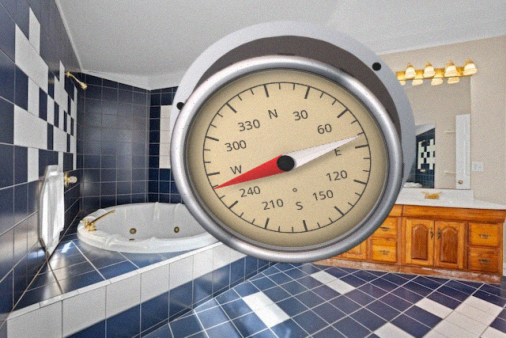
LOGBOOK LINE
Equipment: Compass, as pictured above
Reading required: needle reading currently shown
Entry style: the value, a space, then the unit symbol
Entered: 260 °
